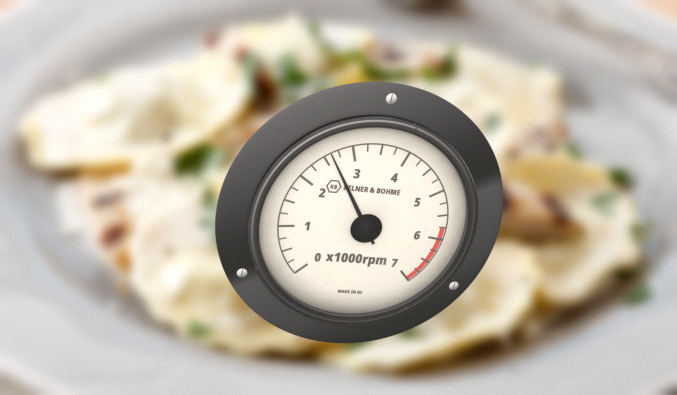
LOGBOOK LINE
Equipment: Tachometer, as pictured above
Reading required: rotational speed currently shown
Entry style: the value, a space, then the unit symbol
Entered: 2625 rpm
